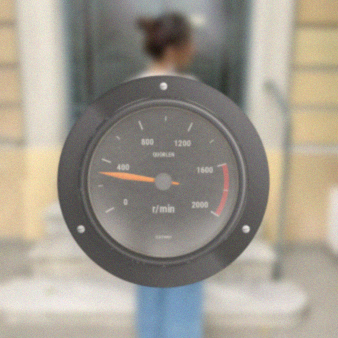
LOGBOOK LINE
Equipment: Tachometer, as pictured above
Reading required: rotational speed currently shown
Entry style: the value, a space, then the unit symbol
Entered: 300 rpm
